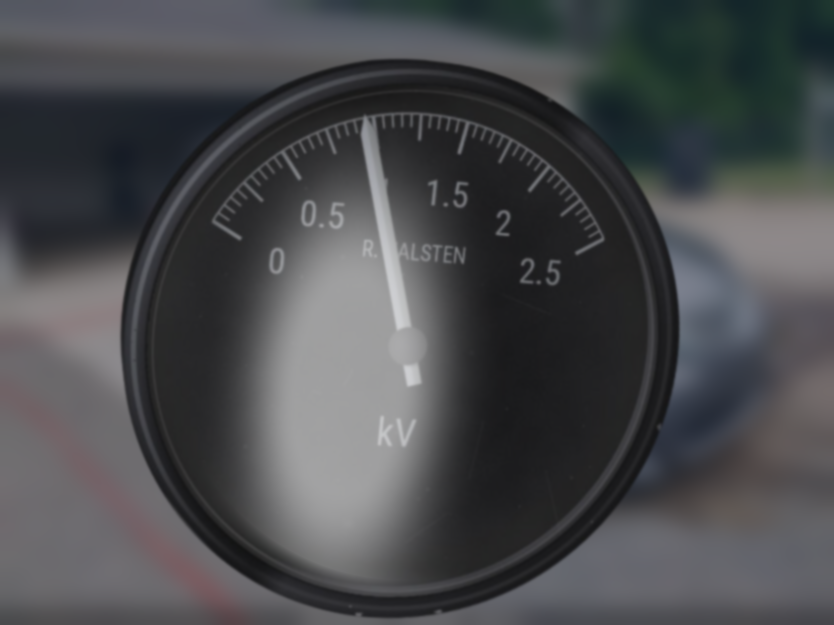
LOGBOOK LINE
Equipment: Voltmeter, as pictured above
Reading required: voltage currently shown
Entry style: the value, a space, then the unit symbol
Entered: 0.95 kV
